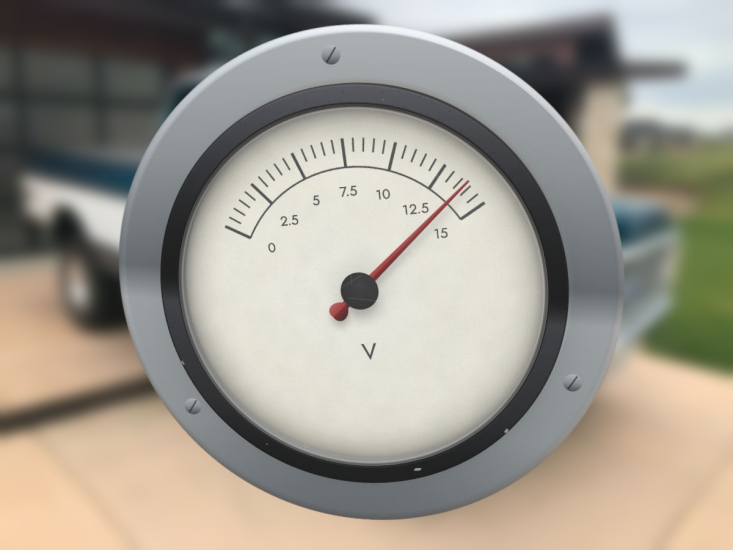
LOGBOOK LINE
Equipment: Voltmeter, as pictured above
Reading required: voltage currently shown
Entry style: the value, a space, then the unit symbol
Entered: 13.75 V
